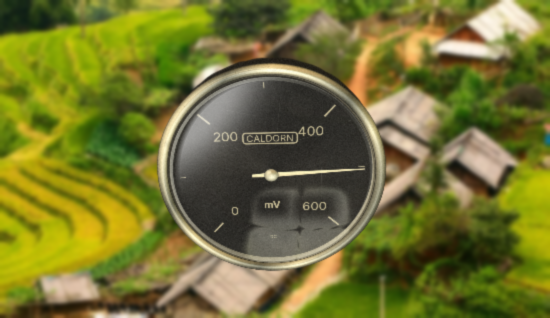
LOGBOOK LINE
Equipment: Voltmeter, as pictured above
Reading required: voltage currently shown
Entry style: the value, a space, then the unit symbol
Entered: 500 mV
